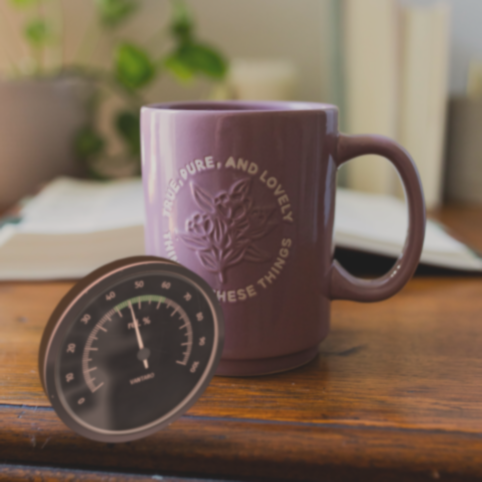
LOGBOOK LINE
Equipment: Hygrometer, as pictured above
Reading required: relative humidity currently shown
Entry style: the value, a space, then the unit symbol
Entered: 45 %
